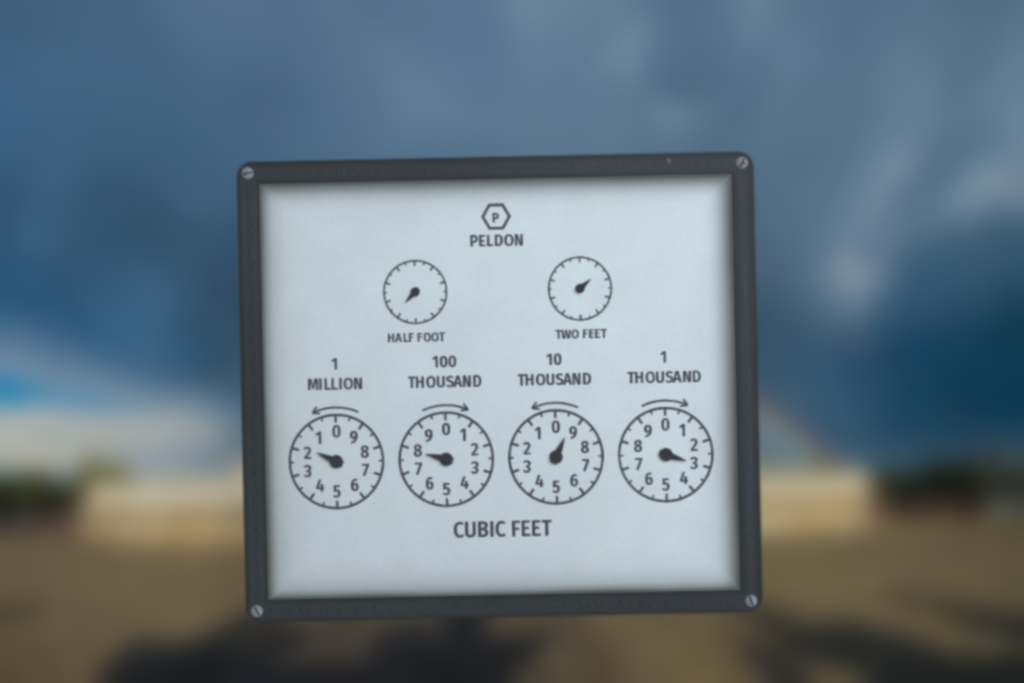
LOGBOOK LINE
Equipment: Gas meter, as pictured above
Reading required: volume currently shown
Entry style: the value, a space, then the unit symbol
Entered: 179300 ft³
